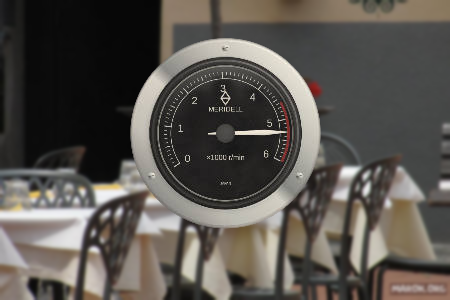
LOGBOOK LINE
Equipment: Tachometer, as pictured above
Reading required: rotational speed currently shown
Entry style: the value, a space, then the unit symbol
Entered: 5300 rpm
